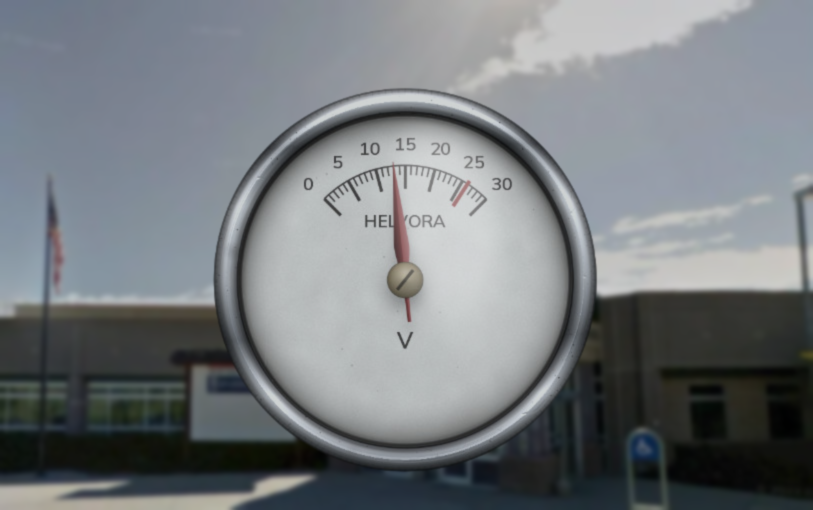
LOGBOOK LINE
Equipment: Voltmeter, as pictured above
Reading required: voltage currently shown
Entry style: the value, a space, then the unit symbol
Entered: 13 V
